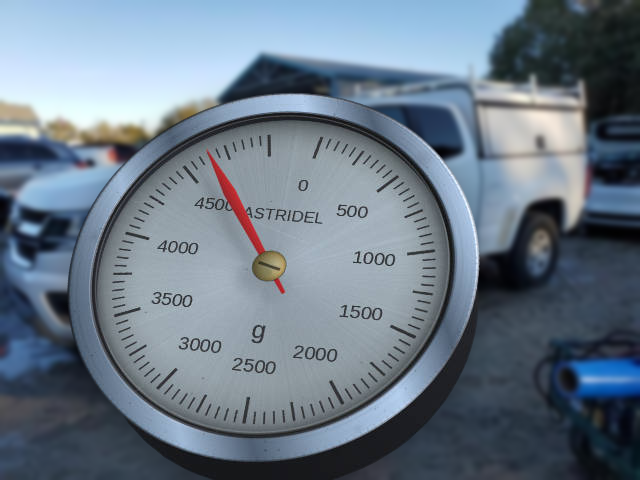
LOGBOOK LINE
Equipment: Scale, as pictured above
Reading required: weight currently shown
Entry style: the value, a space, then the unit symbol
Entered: 4650 g
